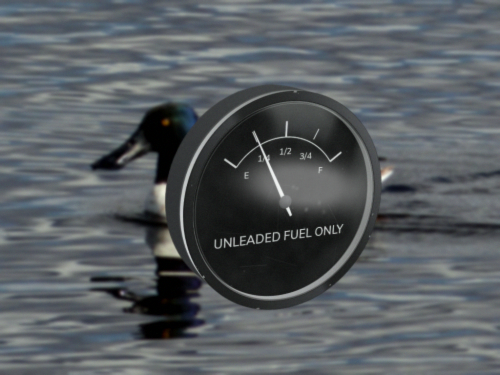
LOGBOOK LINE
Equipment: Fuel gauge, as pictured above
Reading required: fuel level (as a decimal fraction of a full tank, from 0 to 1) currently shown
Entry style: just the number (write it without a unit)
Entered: 0.25
